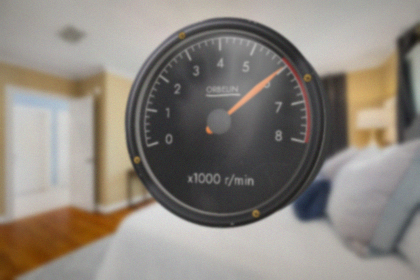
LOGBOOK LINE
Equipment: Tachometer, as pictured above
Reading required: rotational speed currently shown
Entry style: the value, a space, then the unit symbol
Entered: 6000 rpm
